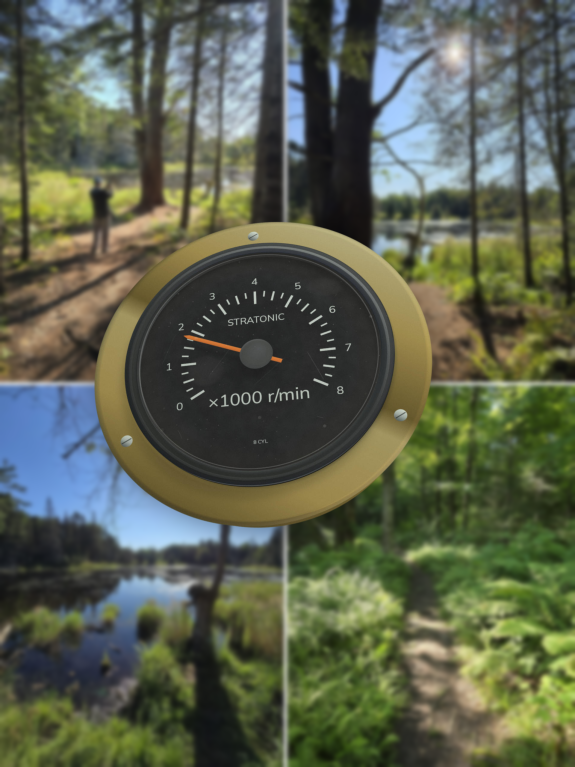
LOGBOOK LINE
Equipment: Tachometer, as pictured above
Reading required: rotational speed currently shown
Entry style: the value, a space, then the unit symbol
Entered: 1750 rpm
